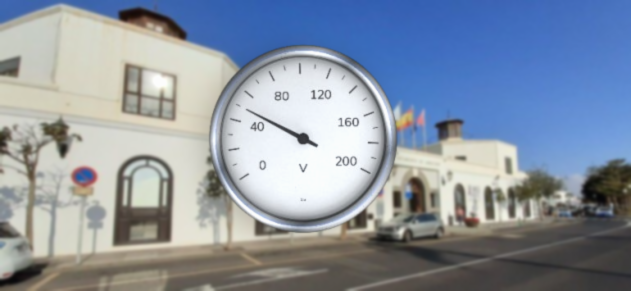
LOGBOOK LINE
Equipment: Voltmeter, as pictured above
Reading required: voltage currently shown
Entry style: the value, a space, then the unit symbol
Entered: 50 V
